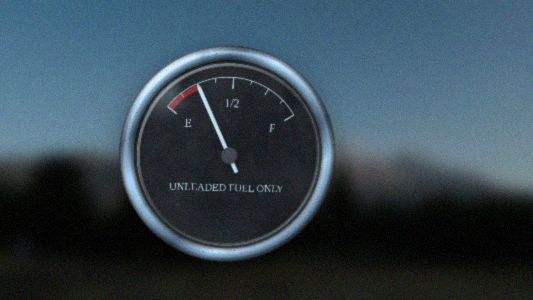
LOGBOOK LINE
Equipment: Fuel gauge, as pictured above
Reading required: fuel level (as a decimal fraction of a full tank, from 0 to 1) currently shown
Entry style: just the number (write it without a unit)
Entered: 0.25
